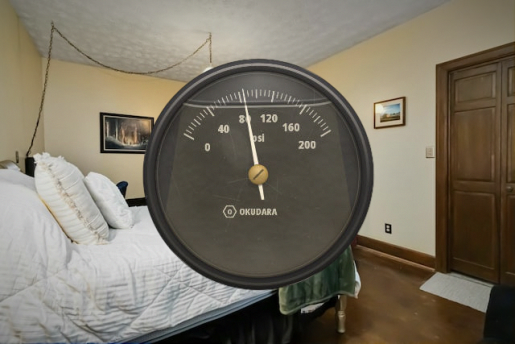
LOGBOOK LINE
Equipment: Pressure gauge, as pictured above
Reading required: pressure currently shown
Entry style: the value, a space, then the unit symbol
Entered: 85 psi
